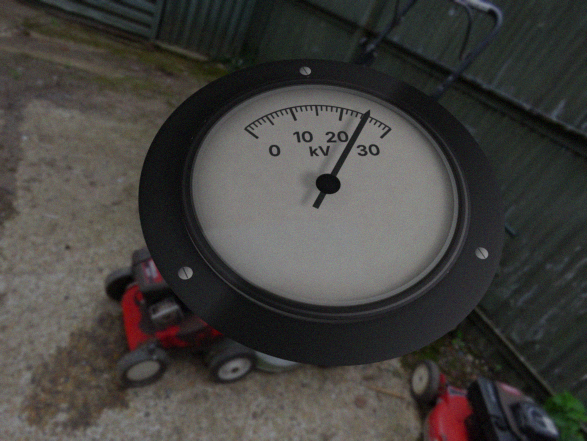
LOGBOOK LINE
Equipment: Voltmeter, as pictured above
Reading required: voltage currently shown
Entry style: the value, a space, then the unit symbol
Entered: 25 kV
